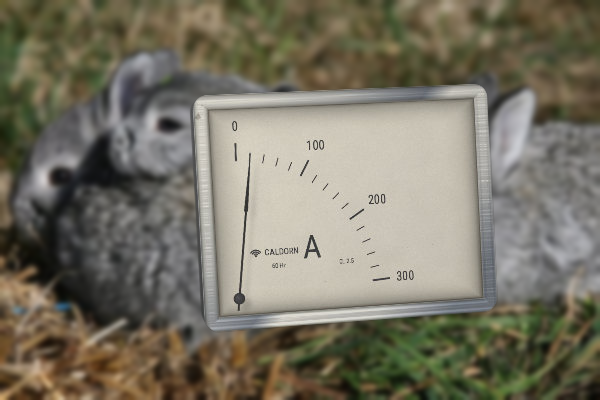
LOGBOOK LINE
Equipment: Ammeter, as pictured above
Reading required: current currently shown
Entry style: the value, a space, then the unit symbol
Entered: 20 A
